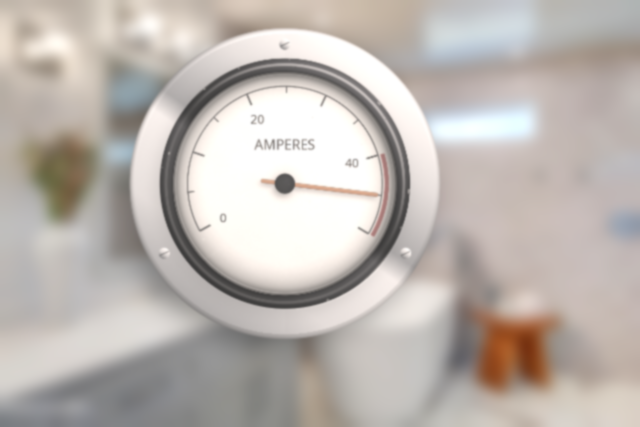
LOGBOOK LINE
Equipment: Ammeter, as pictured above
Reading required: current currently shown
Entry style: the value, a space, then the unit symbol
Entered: 45 A
